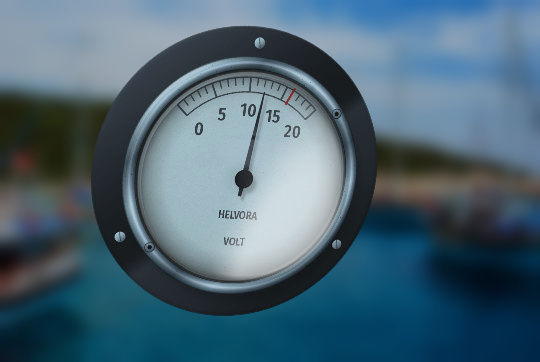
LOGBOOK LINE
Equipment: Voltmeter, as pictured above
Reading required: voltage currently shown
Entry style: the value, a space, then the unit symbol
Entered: 12 V
